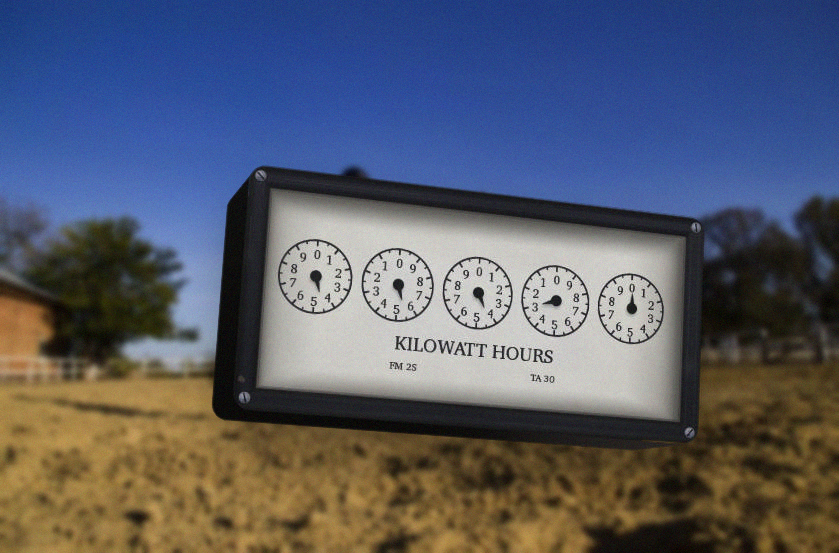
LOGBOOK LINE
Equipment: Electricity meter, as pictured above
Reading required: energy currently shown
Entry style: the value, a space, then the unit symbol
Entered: 45430 kWh
